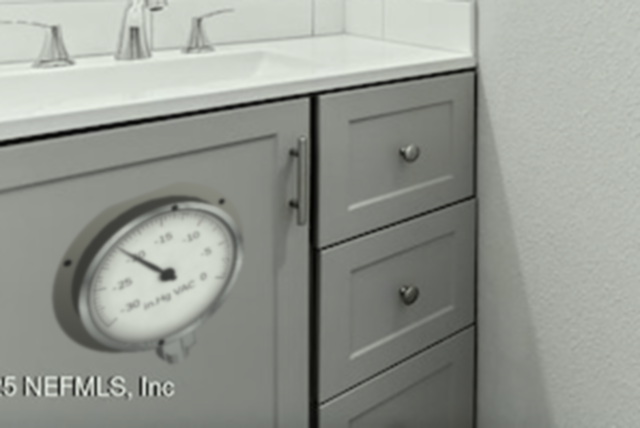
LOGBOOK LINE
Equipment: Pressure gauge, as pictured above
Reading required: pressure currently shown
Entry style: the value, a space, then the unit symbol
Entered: -20 inHg
